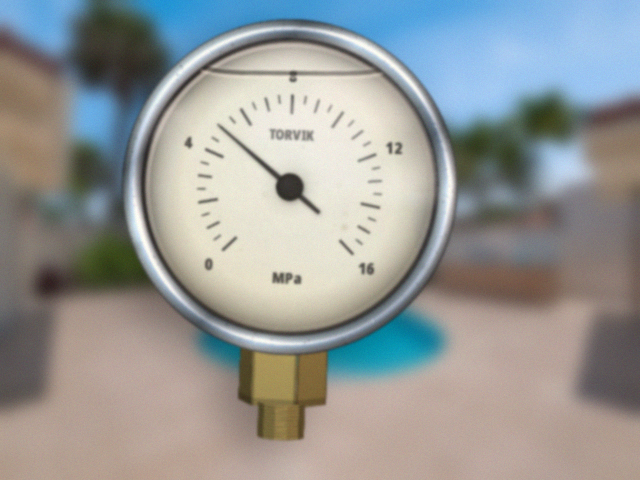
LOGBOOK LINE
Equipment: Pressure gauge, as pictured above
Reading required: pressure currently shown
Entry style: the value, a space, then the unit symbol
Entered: 5 MPa
